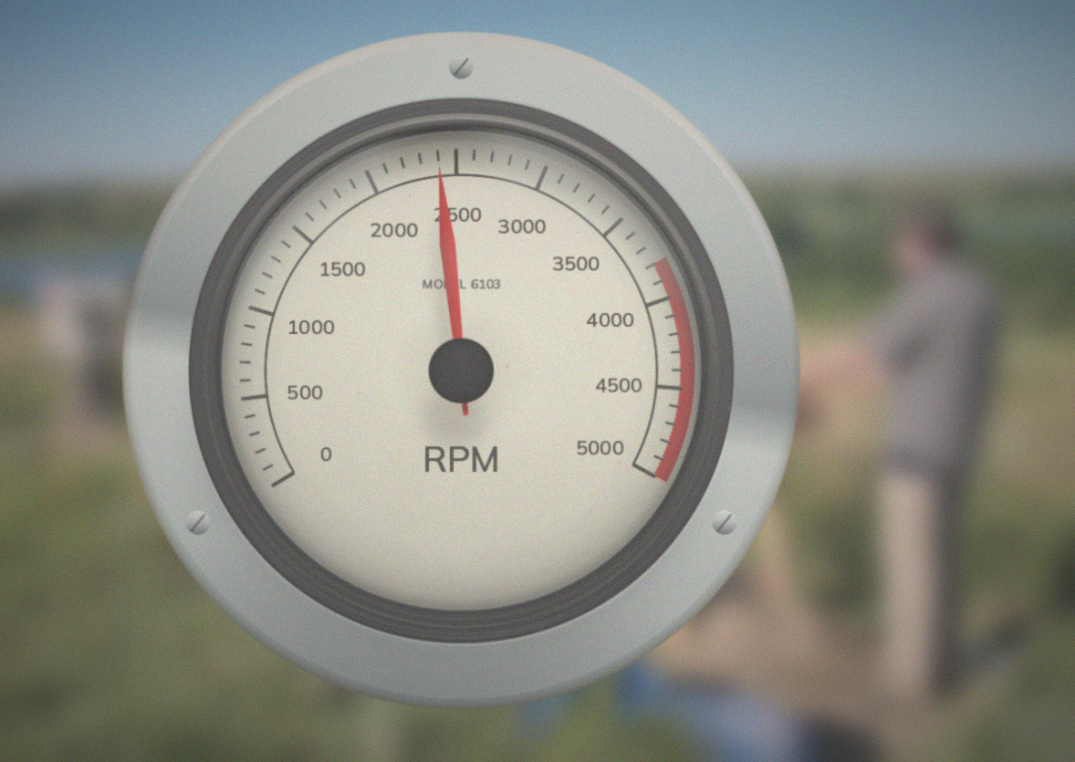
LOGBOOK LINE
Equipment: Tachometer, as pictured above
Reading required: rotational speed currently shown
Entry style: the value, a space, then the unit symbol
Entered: 2400 rpm
